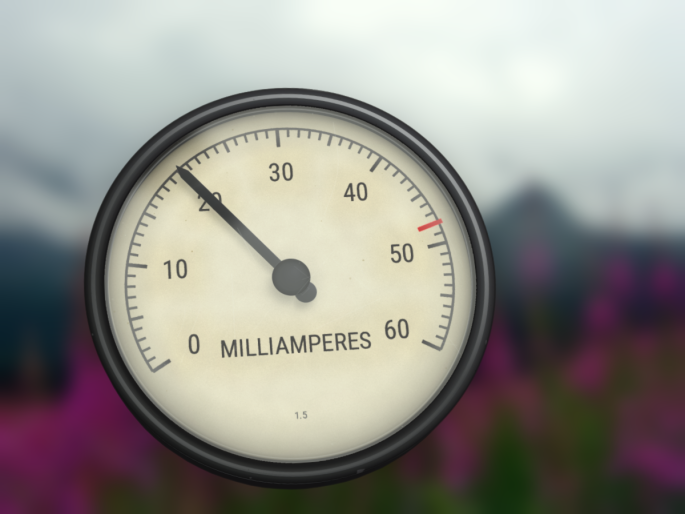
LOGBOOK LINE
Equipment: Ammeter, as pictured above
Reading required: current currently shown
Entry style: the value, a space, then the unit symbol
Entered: 20 mA
